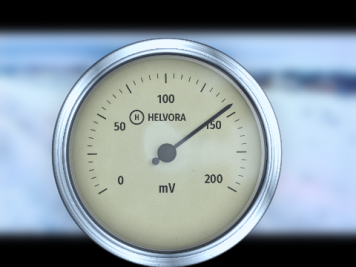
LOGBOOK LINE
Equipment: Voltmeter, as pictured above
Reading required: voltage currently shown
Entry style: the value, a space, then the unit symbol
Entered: 145 mV
